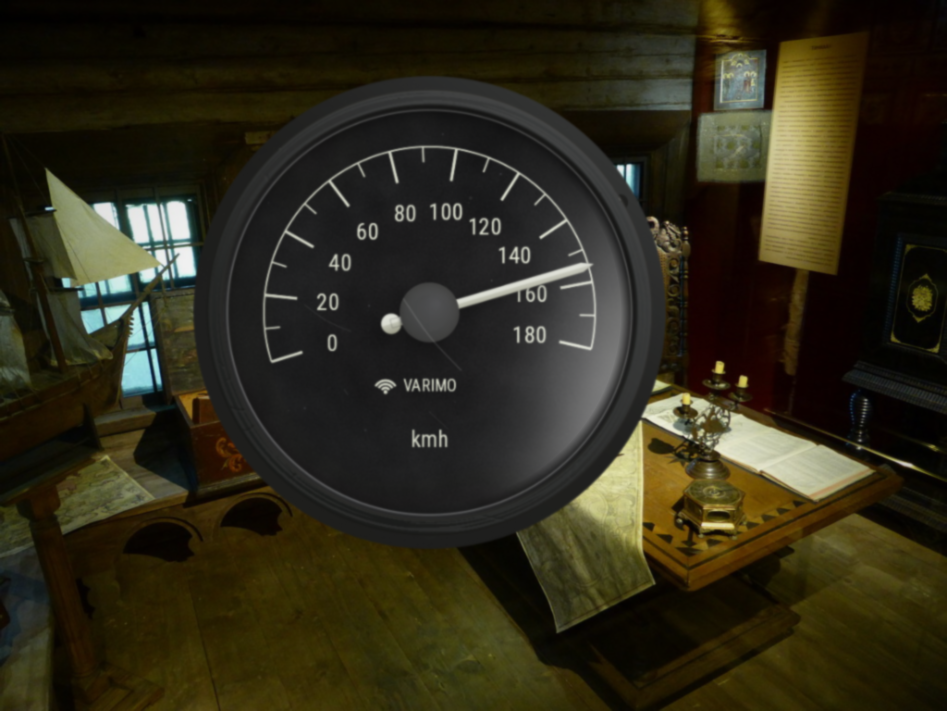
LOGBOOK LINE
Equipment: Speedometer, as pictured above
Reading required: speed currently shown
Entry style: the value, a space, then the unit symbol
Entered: 155 km/h
